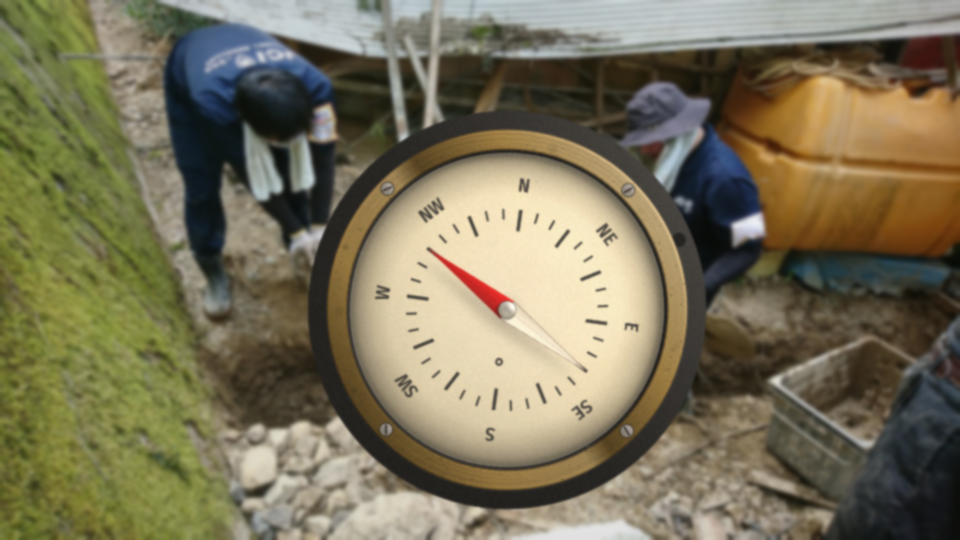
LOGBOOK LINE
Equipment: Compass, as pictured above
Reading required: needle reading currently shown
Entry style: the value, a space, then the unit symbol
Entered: 300 °
